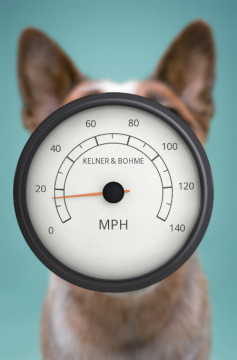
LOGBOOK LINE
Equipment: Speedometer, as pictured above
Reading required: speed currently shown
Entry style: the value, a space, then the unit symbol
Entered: 15 mph
